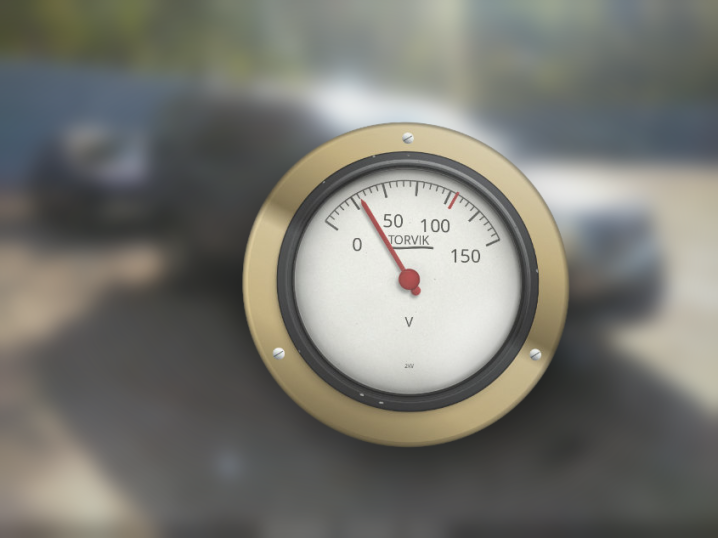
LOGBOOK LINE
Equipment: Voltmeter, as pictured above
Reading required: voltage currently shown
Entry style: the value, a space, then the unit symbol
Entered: 30 V
